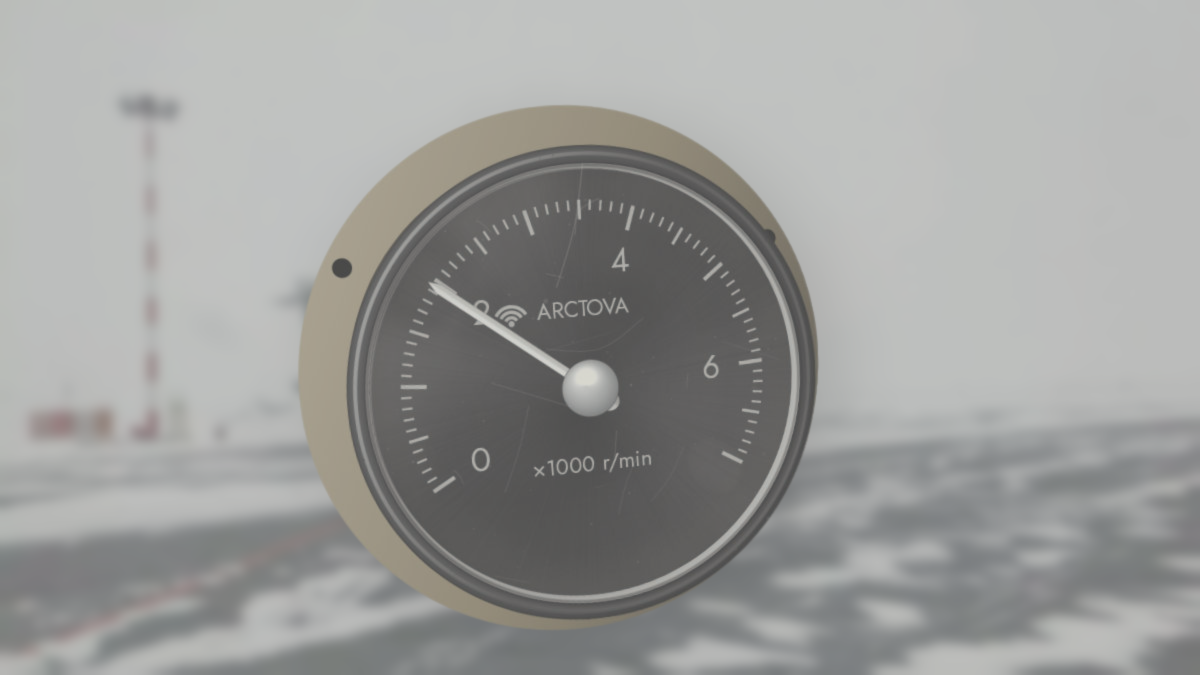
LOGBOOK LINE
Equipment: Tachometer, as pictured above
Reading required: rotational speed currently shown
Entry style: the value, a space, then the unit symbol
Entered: 1950 rpm
